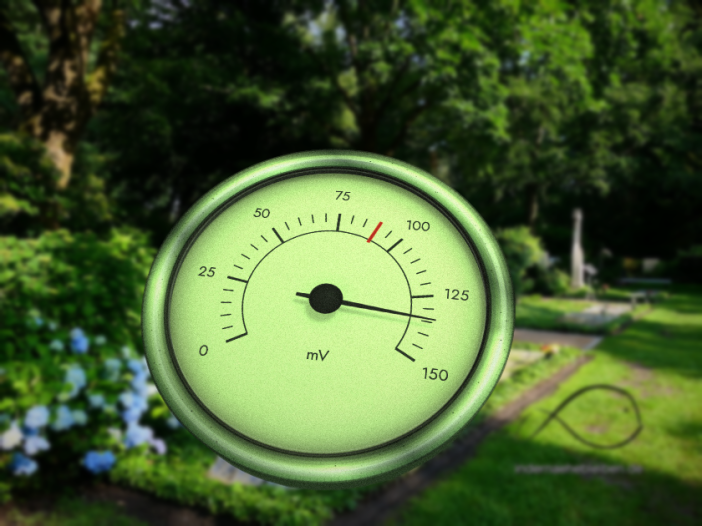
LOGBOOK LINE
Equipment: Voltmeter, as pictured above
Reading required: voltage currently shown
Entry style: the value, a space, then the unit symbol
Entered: 135 mV
